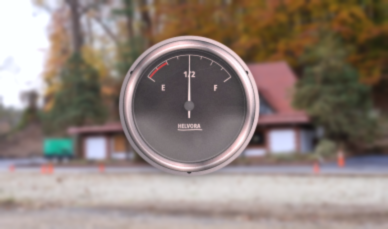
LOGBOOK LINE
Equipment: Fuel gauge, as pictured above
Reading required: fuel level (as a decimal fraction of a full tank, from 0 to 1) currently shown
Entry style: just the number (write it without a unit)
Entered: 0.5
